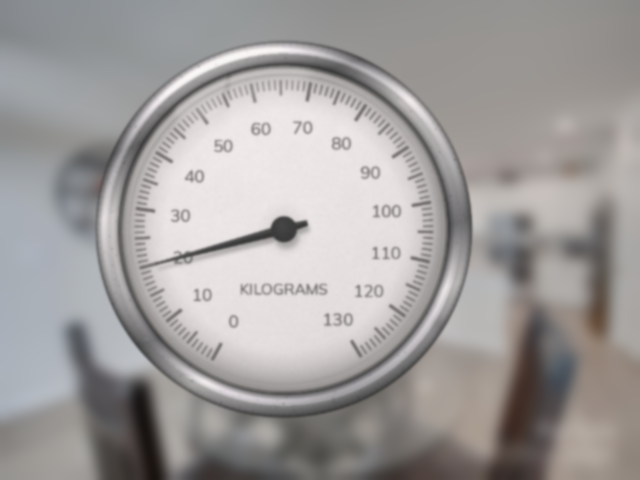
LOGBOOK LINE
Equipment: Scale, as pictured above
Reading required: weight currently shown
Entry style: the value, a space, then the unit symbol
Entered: 20 kg
